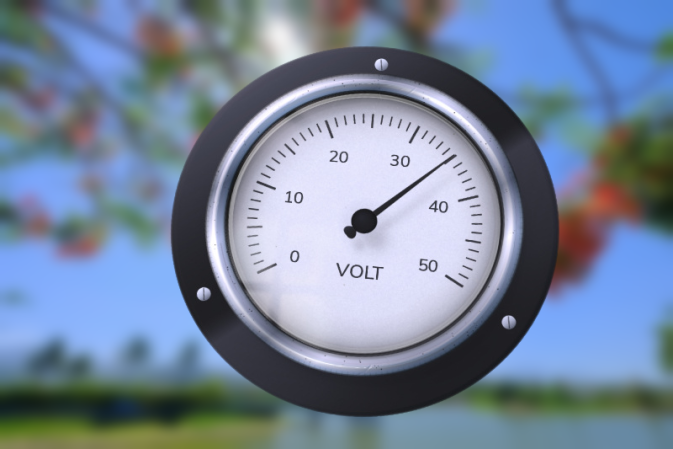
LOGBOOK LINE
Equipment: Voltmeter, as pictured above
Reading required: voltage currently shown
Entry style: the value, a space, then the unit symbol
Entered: 35 V
